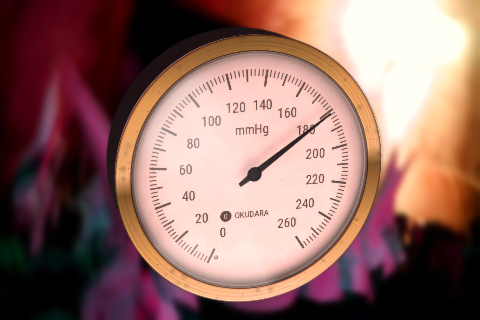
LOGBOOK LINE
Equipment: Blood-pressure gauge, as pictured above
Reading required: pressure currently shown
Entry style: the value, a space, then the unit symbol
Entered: 180 mmHg
